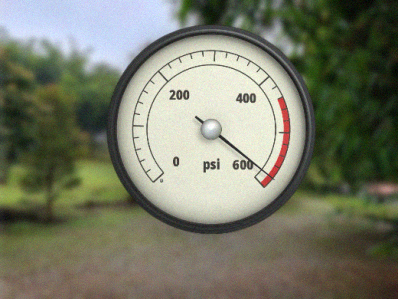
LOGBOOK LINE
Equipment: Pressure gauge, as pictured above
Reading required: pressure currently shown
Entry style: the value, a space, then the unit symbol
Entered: 580 psi
